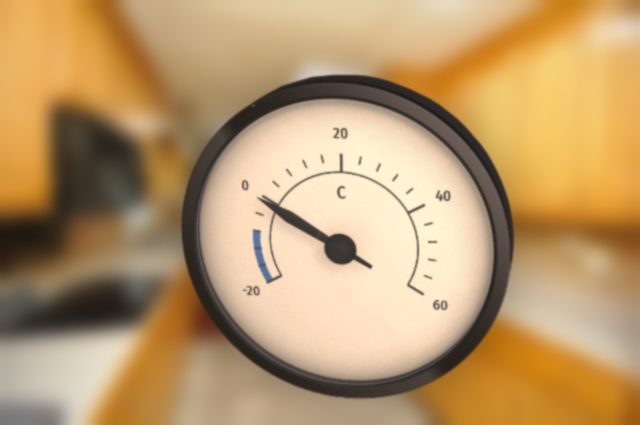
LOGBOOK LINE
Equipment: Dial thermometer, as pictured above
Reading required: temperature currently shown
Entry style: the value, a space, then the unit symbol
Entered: 0 °C
